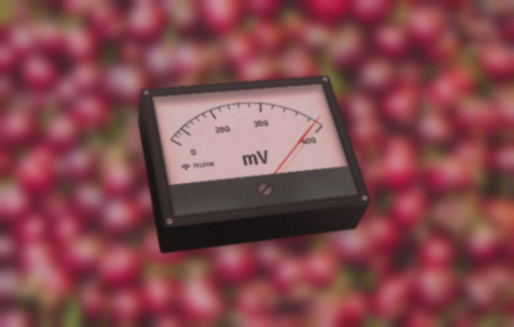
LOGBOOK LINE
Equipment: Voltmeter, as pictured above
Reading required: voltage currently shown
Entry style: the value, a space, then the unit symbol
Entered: 390 mV
